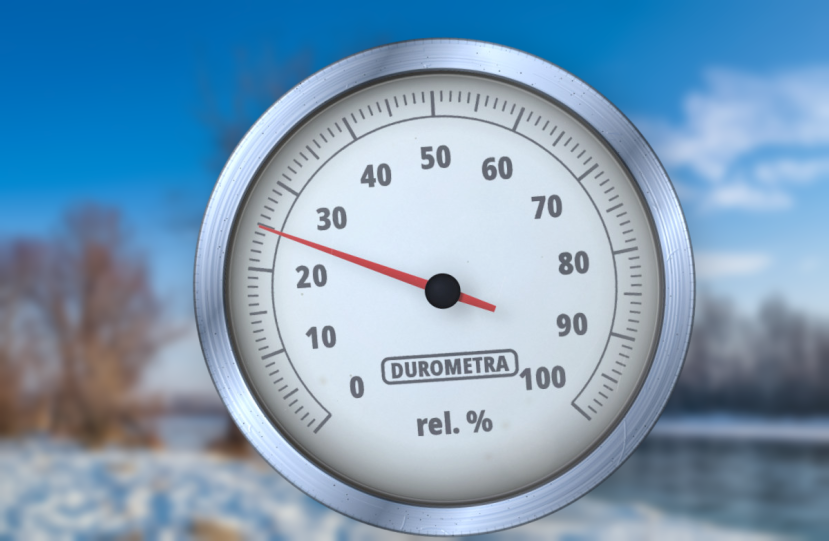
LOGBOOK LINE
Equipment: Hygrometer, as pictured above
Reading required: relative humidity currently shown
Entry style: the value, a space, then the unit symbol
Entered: 25 %
